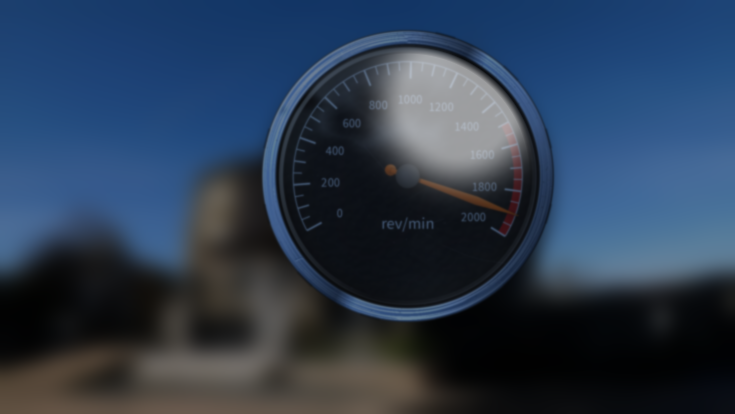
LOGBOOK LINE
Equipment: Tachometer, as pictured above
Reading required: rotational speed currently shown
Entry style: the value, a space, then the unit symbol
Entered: 1900 rpm
